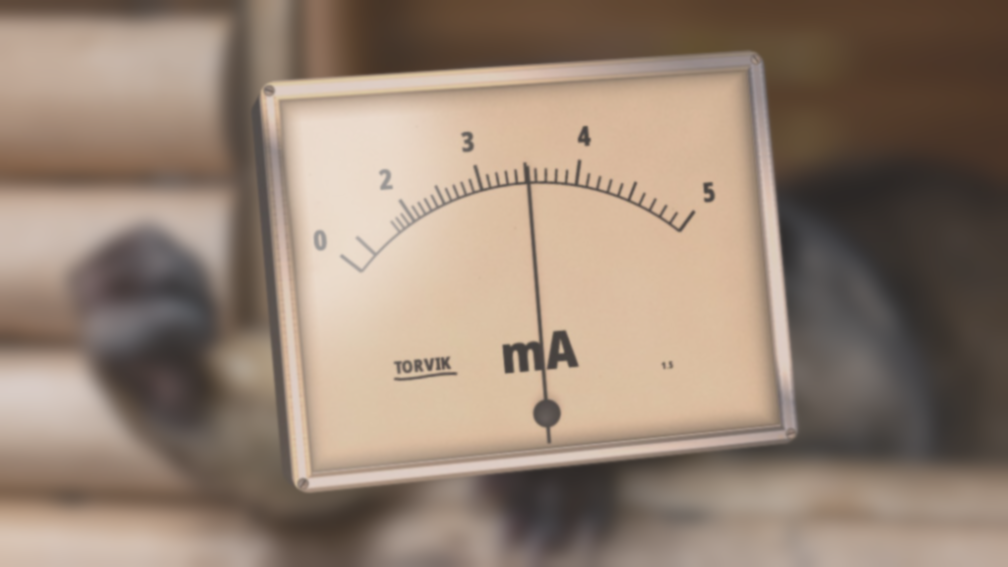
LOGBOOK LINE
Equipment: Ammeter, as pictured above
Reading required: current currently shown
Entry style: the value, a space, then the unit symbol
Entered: 3.5 mA
